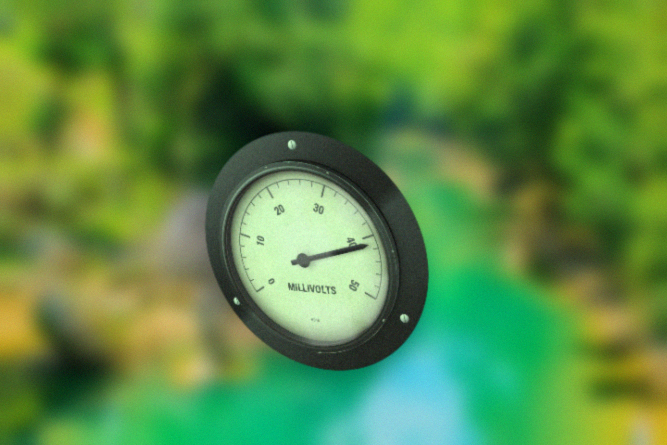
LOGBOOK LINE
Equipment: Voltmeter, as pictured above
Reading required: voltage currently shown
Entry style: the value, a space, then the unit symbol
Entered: 41 mV
